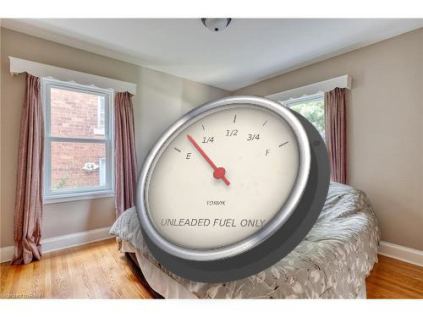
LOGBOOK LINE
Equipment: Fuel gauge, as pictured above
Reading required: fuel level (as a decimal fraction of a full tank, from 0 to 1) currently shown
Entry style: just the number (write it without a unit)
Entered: 0.125
